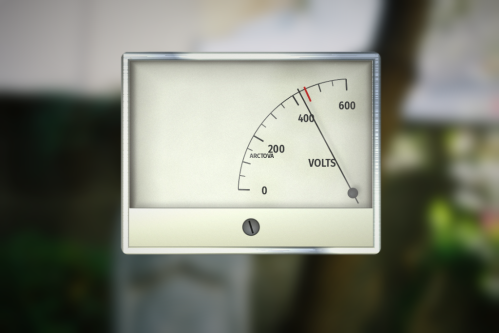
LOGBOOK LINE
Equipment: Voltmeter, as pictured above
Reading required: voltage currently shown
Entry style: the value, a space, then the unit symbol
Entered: 425 V
